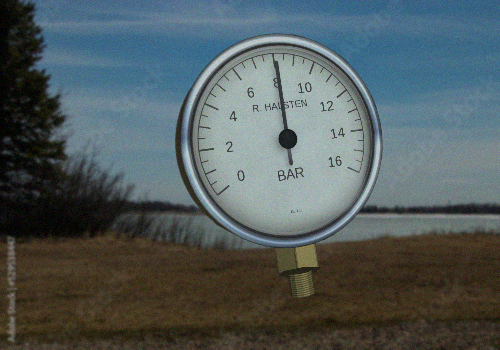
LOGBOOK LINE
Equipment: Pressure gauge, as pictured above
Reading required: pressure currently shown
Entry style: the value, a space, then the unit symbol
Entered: 8 bar
